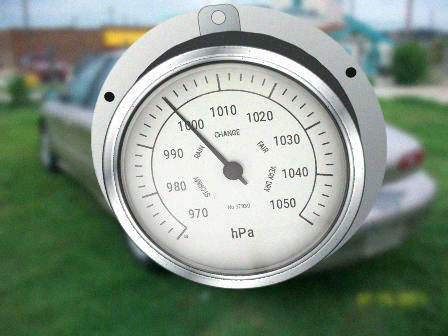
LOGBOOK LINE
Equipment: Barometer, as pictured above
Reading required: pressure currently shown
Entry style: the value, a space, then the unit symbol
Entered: 1000 hPa
